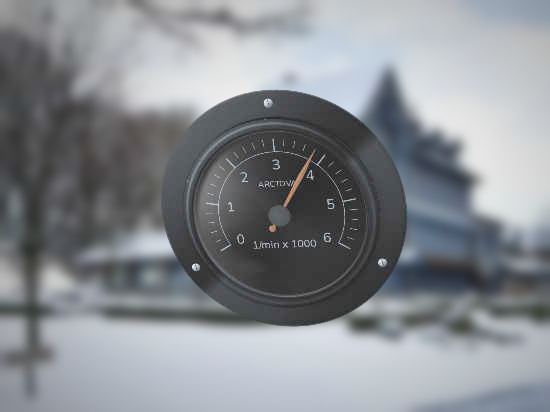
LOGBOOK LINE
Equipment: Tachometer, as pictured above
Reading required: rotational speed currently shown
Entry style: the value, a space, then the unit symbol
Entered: 3800 rpm
